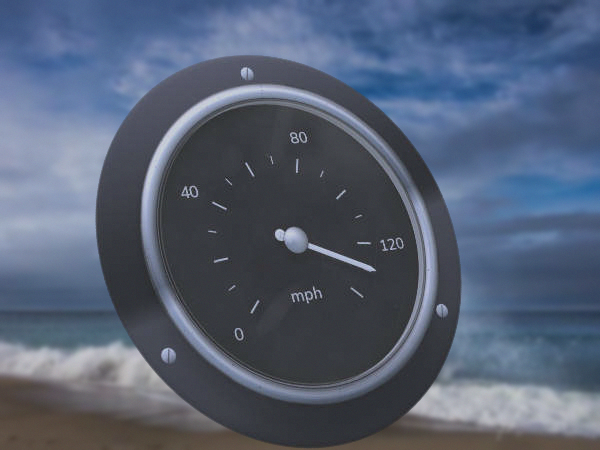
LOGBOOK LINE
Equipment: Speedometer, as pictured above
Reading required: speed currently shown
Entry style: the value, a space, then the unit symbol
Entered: 130 mph
